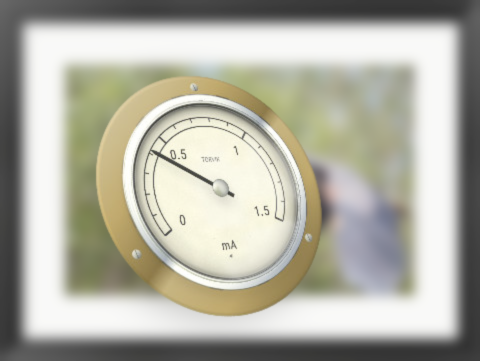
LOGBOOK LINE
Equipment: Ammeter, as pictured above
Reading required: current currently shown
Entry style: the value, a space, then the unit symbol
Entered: 0.4 mA
